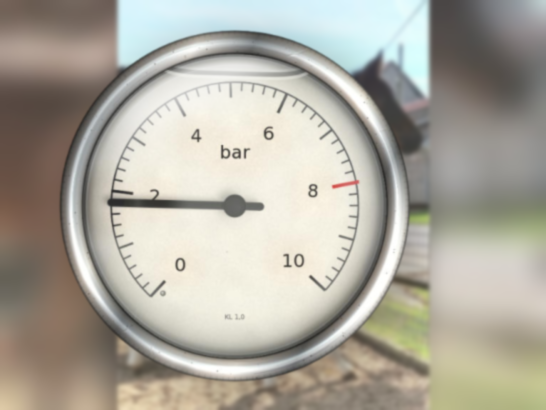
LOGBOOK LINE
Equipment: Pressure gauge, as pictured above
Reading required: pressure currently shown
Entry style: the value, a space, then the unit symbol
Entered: 1.8 bar
